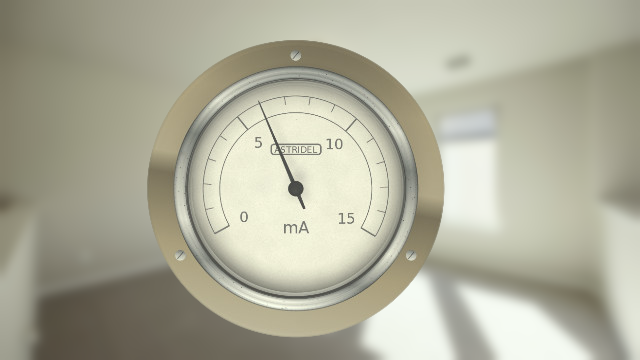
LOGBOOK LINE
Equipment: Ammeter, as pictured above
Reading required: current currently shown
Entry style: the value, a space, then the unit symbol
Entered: 6 mA
